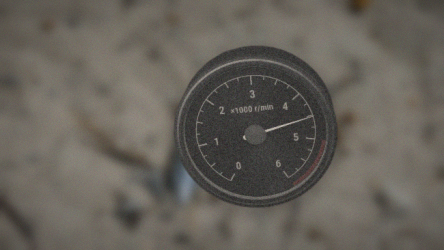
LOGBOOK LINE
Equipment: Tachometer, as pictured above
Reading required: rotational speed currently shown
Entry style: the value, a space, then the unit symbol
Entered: 4500 rpm
